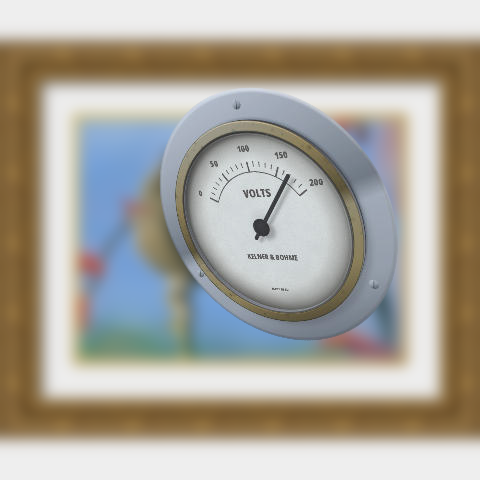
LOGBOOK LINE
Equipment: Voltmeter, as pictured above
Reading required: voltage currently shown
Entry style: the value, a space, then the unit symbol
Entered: 170 V
